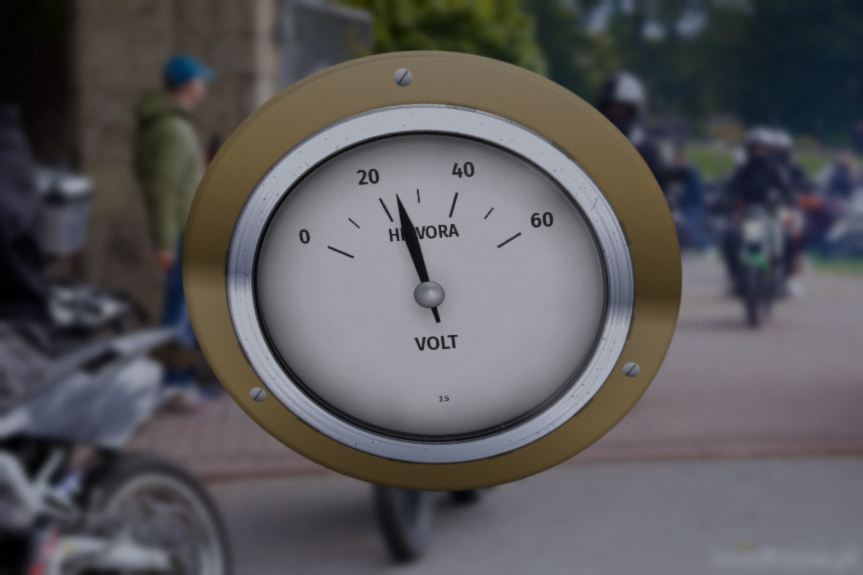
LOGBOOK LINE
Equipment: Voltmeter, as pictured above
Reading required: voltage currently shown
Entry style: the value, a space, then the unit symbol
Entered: 25 V
